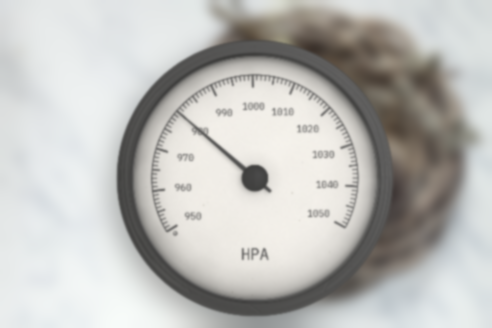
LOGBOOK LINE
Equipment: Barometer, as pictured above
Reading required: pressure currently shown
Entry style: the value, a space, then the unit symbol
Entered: 980 hPa
